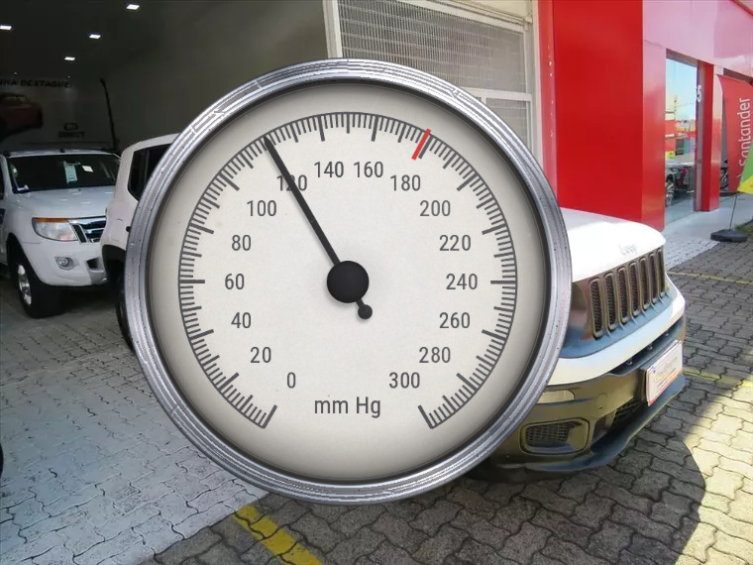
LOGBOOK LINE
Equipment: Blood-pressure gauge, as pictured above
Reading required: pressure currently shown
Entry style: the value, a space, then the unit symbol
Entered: 120 mmHg
